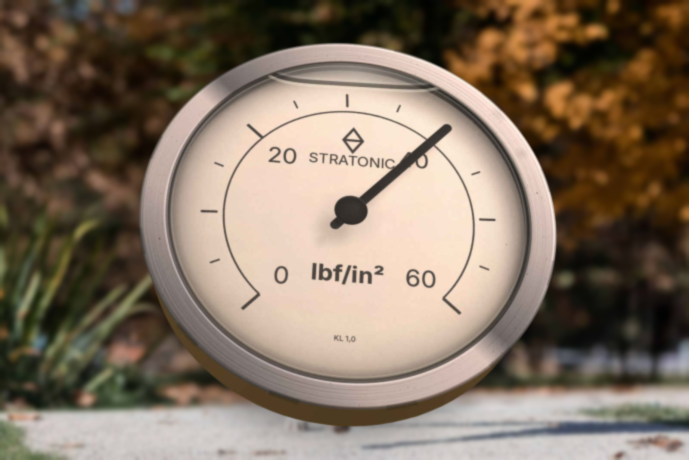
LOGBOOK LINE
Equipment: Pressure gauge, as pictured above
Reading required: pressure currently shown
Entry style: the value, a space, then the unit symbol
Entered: 40 psi
